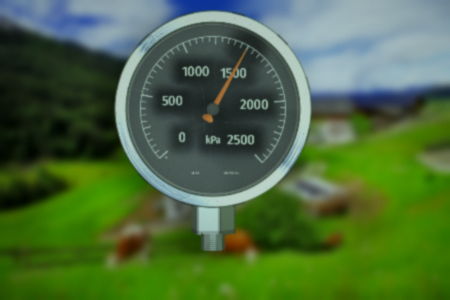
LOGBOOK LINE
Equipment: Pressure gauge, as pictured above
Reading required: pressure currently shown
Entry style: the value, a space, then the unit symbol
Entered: 1500 kPa
